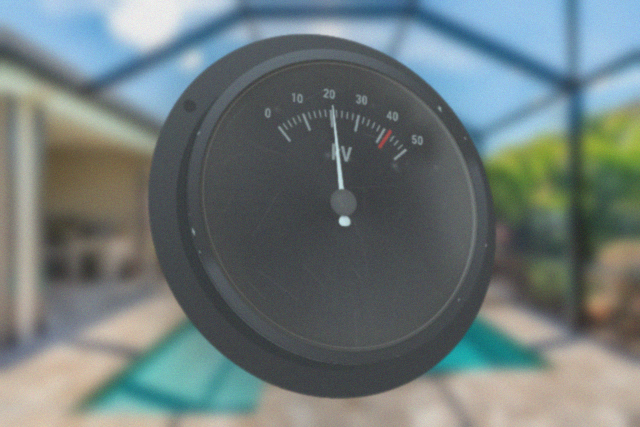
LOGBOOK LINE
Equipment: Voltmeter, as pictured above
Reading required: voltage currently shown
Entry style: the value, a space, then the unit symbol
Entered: 20 kV
